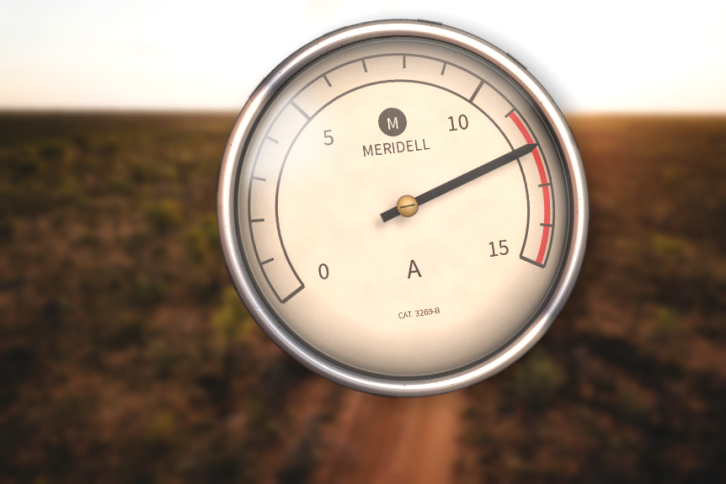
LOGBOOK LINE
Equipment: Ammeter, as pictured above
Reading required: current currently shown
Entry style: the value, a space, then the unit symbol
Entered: 12 A
